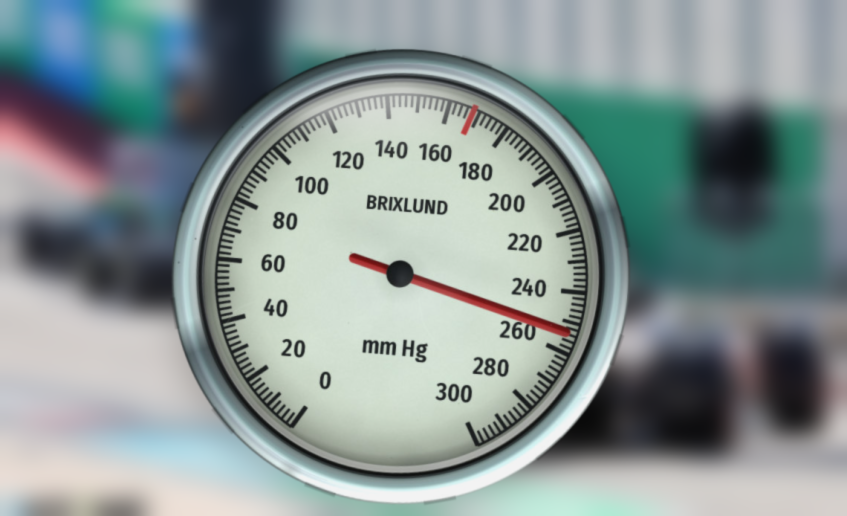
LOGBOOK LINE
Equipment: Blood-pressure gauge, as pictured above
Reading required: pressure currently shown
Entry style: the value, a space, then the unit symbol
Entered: 254 mmHg
